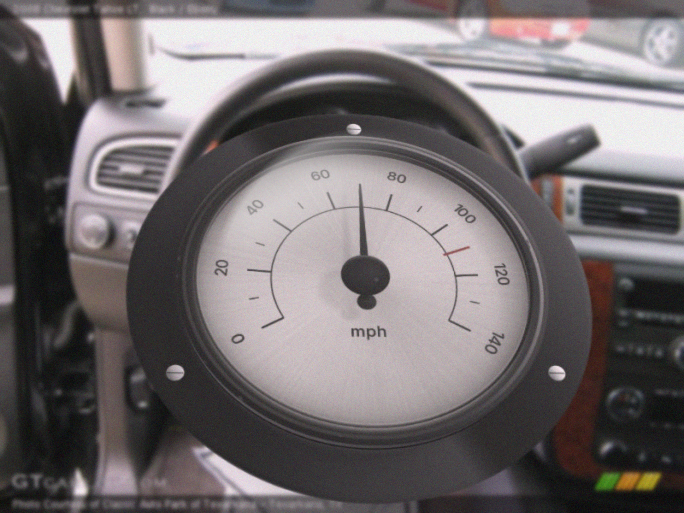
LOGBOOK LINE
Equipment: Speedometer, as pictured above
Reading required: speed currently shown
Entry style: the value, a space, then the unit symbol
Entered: 70 mph
